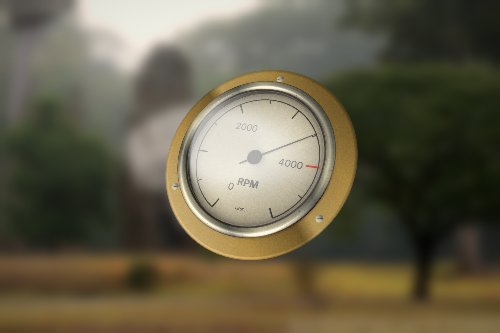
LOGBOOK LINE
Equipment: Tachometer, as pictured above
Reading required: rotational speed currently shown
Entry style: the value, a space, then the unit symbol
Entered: 3500 rpm
